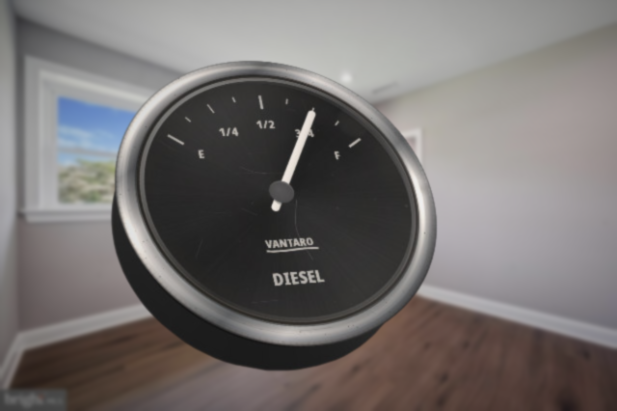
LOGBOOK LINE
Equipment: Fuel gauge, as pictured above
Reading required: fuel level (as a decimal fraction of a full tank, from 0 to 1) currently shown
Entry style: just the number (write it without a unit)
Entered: 0.75
